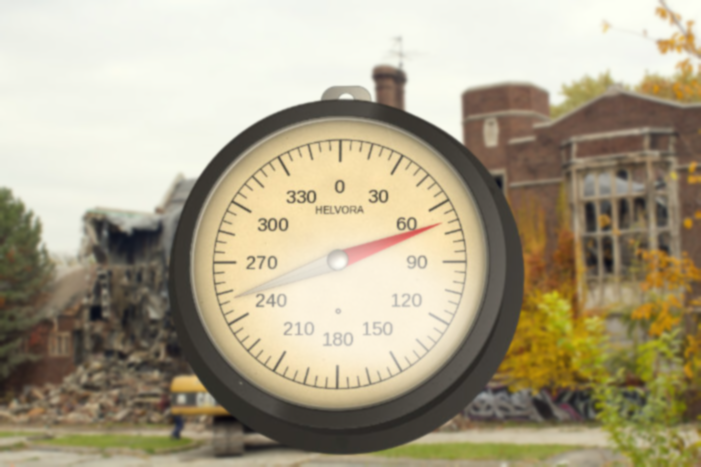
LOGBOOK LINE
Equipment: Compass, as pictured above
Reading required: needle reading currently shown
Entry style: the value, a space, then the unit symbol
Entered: 70 °
